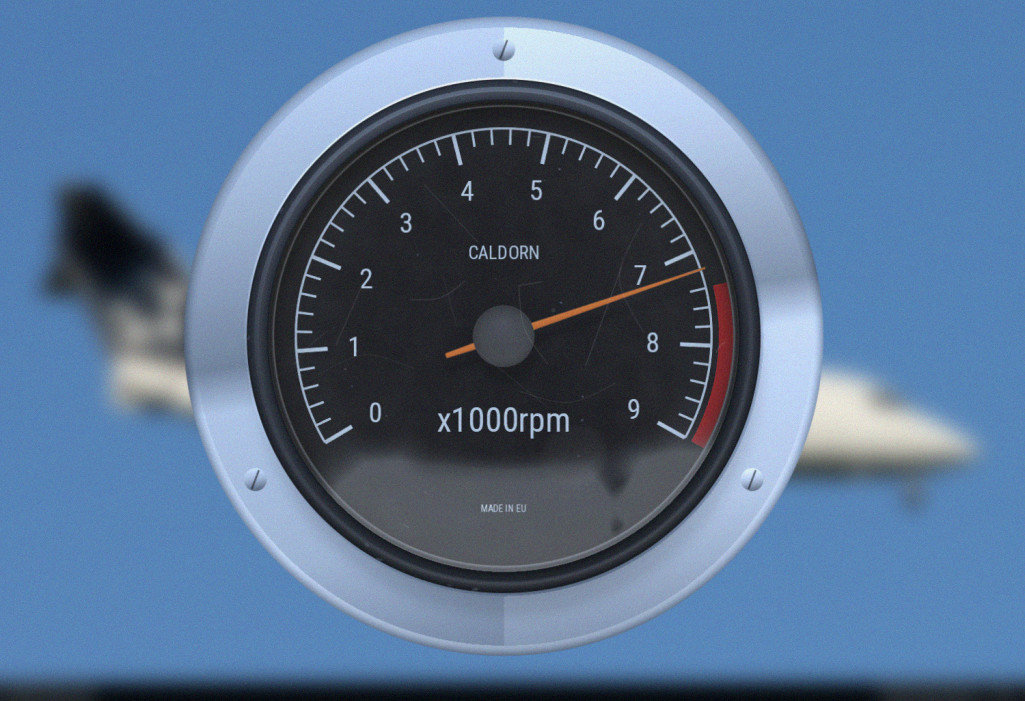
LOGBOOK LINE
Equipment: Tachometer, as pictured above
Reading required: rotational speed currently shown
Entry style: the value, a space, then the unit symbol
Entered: 7200 rpm
